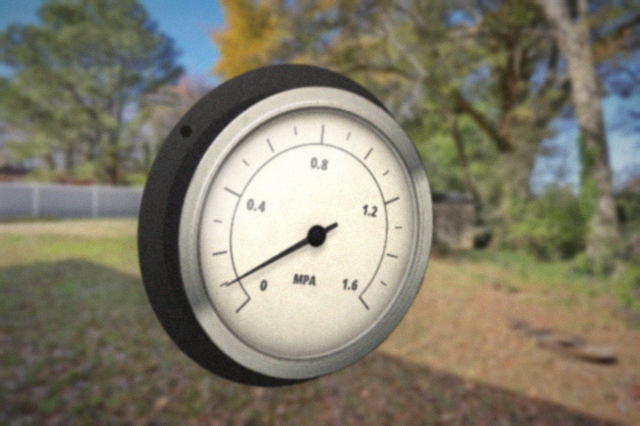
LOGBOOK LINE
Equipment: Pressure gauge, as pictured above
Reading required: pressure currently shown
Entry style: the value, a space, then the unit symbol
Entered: 0.1 MPa
